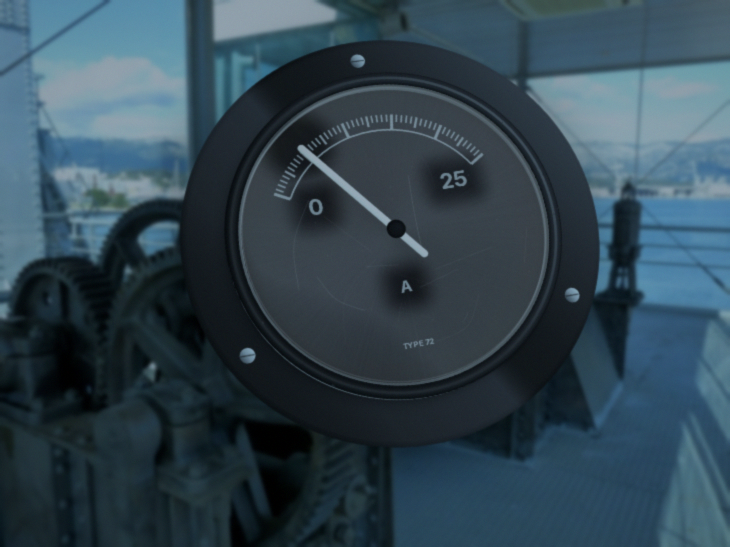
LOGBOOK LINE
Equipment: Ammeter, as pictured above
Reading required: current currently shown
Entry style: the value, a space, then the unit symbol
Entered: 5 A
